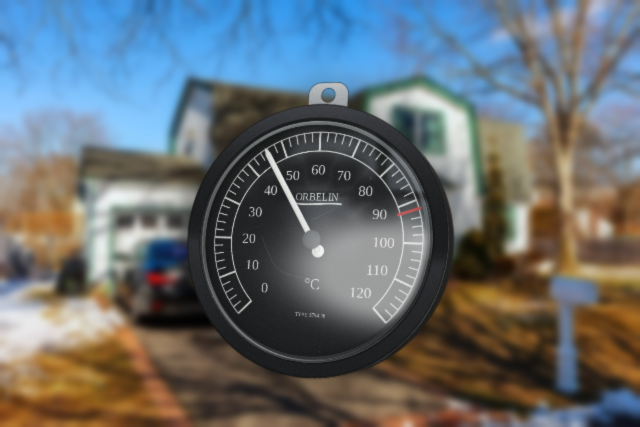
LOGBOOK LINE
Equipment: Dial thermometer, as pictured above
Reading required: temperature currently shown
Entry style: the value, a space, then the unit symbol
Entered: 46 °C
